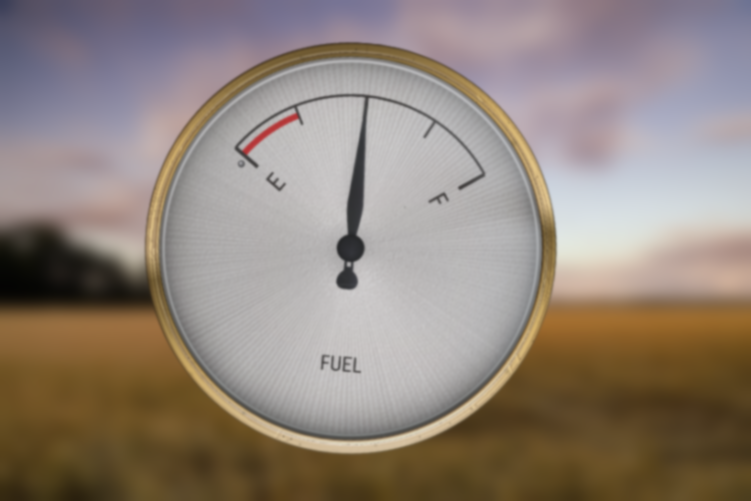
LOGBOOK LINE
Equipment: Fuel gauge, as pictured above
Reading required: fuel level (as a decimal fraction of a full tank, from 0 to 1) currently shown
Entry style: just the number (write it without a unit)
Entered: 0.5
